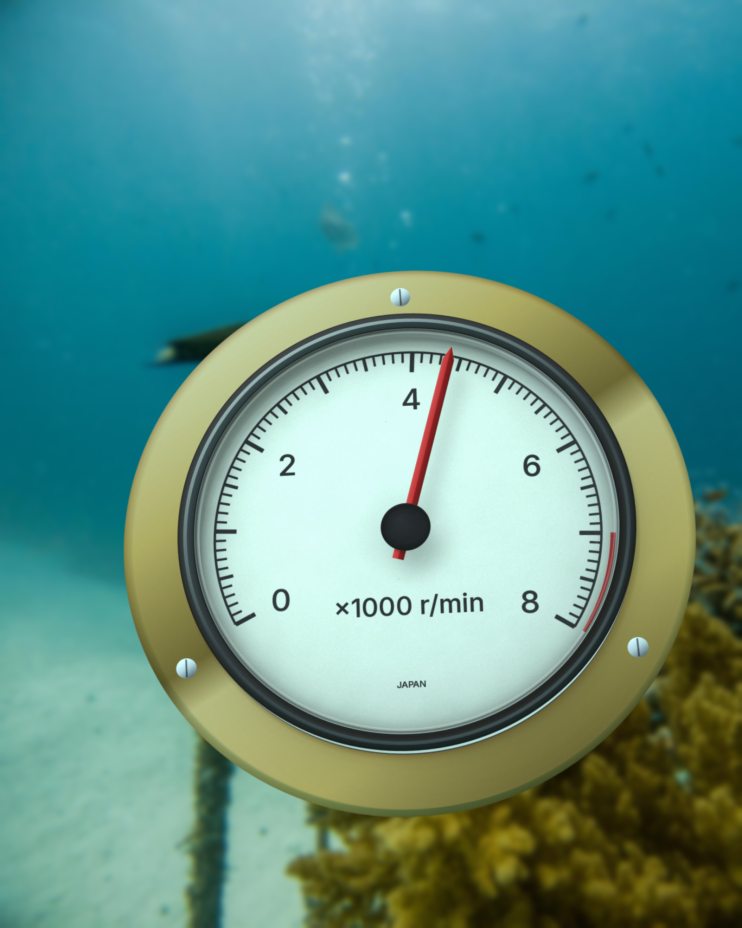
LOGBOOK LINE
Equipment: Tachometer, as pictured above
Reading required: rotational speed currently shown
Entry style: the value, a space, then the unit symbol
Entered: 4400 rpm
